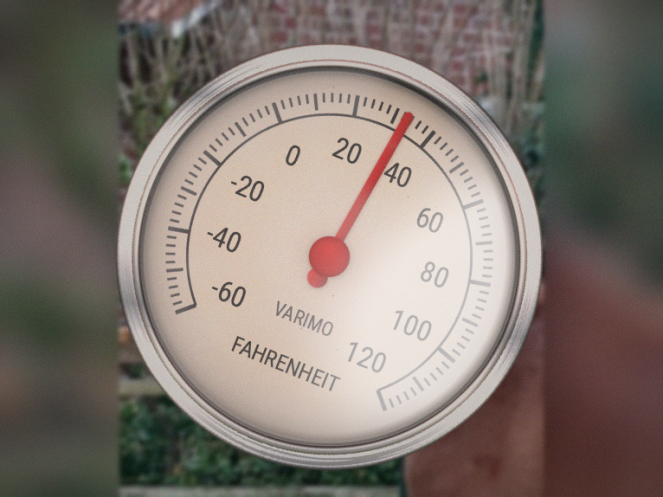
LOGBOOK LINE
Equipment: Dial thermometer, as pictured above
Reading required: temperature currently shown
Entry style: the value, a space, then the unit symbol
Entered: 33 °F
